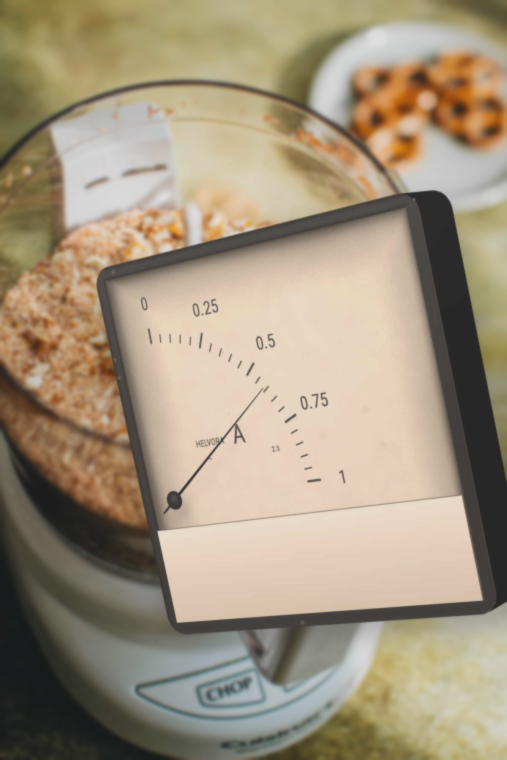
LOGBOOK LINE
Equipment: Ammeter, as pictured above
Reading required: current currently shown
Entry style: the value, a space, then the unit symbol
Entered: 0.6 A
